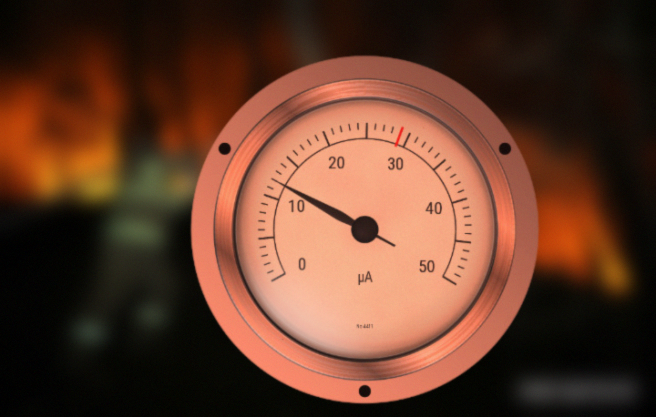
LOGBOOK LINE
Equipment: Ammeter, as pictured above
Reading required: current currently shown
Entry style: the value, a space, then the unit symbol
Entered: 12 µA
